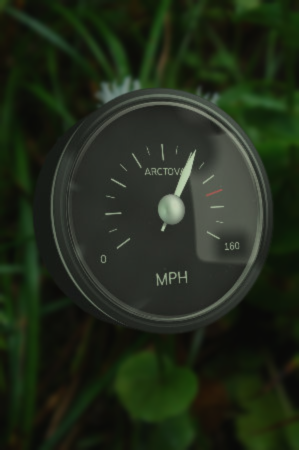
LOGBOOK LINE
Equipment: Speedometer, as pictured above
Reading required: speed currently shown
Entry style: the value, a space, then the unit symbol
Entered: 100 mph
